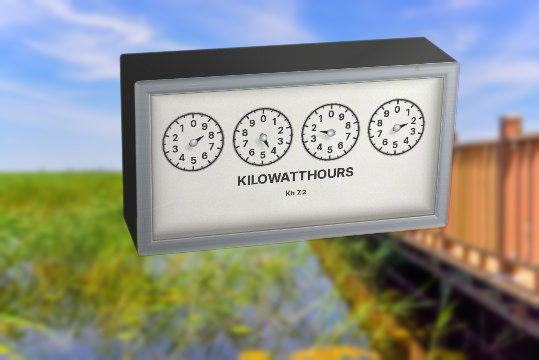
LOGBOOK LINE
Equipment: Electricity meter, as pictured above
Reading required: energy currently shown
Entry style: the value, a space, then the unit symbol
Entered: 8422 kWh
